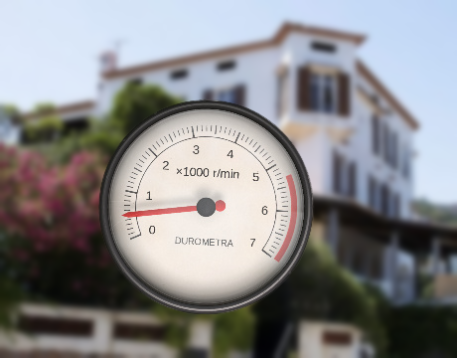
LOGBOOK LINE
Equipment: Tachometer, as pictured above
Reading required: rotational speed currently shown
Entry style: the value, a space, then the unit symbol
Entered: 500 rpm
